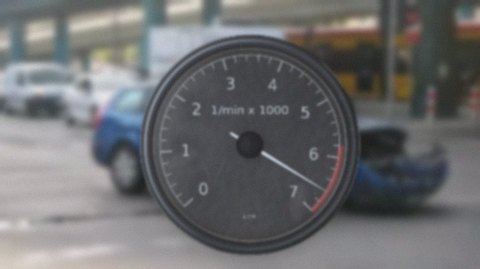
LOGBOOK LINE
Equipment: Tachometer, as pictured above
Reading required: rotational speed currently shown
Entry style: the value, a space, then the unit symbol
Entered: 6600 rpm
